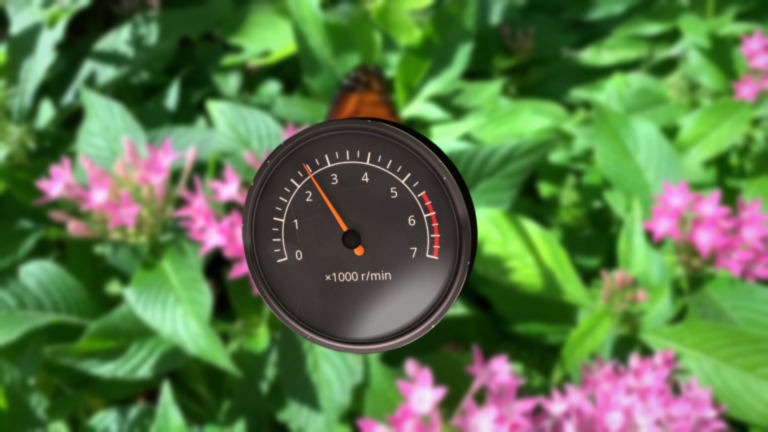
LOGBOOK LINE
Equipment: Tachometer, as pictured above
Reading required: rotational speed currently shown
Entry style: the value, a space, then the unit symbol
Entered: 2500 rpm
